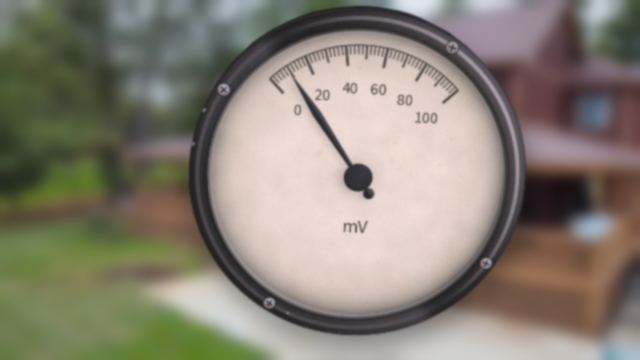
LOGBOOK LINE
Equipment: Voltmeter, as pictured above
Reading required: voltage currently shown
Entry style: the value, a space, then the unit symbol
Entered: 10 mV
